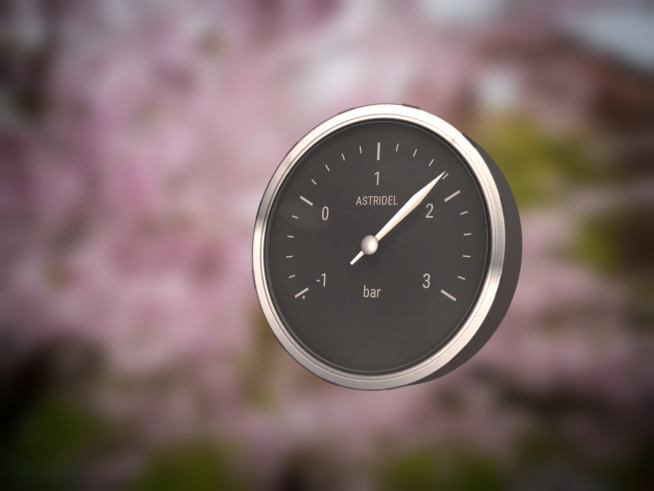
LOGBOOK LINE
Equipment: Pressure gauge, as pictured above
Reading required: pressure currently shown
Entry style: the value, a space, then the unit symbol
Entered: 1.8 bar
